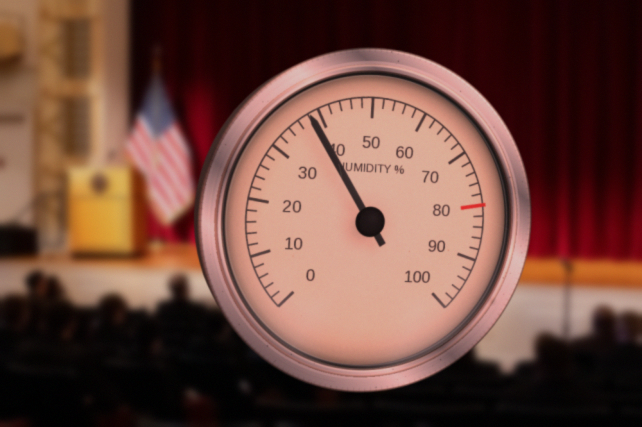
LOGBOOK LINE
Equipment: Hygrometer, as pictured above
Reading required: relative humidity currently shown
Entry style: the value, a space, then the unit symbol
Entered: 38 %
